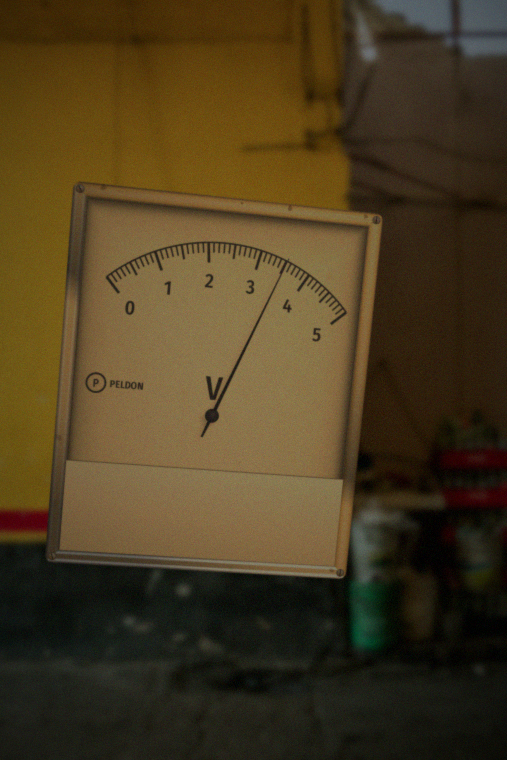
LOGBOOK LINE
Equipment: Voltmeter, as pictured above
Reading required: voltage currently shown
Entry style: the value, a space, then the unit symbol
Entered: 3.5 V
